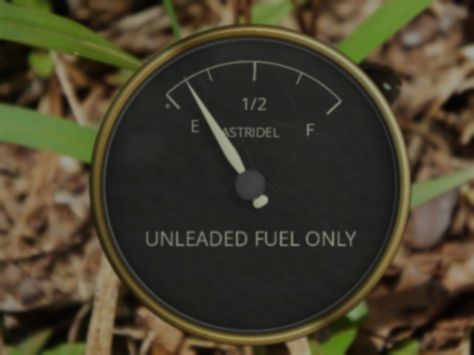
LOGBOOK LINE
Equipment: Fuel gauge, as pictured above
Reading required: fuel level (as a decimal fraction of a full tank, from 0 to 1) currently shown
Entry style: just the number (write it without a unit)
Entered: 0.125
